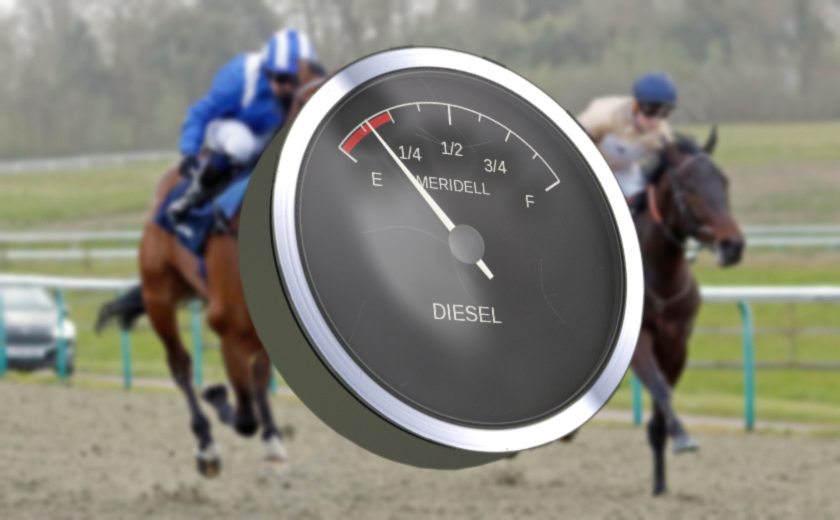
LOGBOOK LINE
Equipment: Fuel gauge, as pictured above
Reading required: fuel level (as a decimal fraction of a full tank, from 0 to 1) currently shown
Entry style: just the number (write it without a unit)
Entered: 0.125
